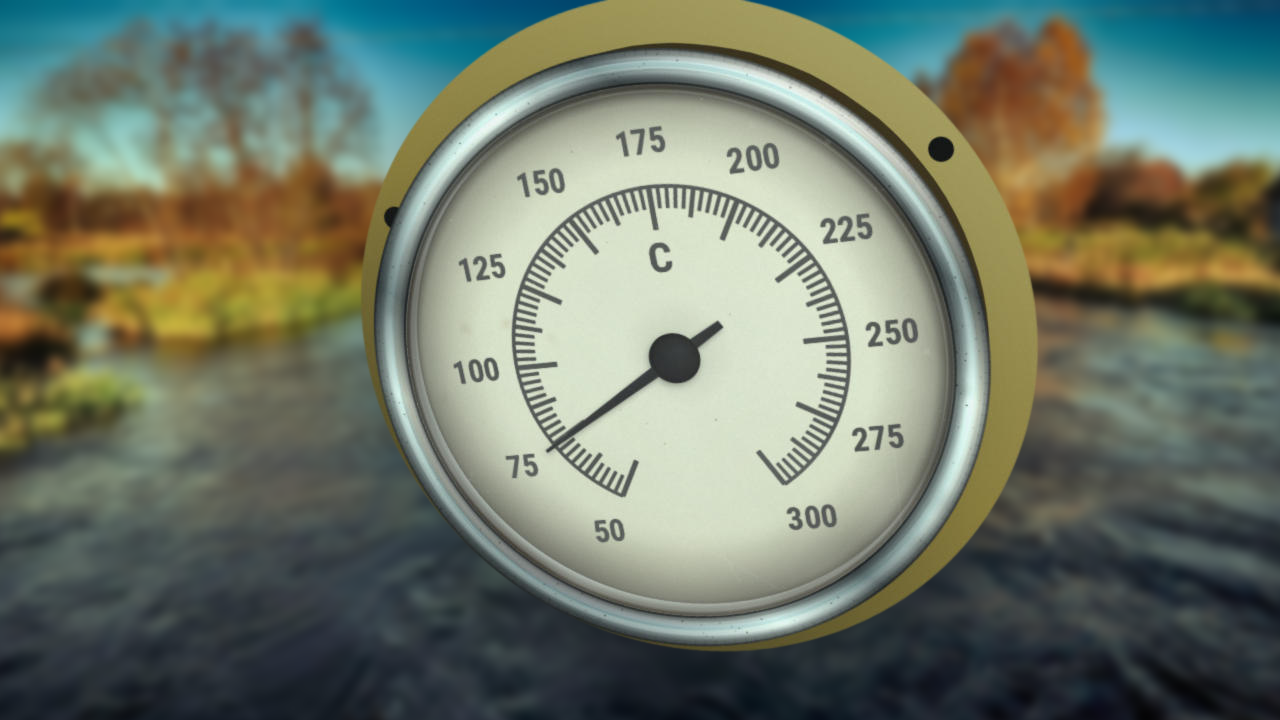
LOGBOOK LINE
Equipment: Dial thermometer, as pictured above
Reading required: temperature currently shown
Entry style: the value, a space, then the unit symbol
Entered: 75 °C
